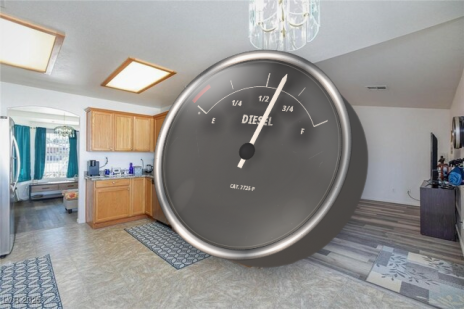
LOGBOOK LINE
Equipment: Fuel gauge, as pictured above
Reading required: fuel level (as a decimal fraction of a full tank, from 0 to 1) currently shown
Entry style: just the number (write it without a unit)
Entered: 0.625
